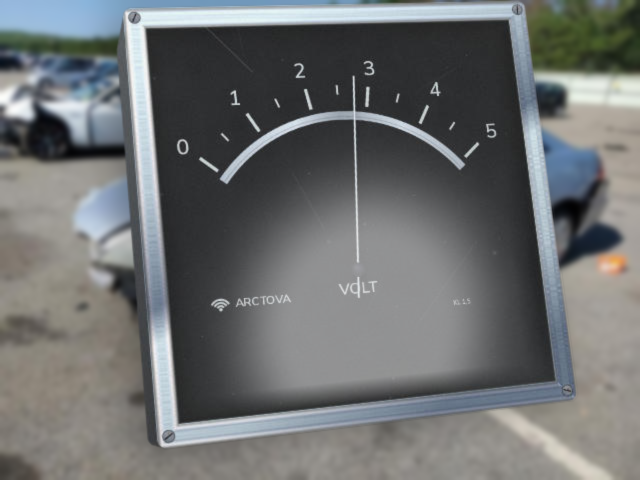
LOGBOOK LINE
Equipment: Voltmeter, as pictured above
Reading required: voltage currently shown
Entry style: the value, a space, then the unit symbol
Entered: 2.75 V
